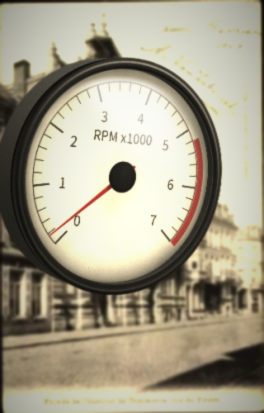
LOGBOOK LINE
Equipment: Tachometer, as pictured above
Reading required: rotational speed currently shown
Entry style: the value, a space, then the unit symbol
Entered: 200 rpm
